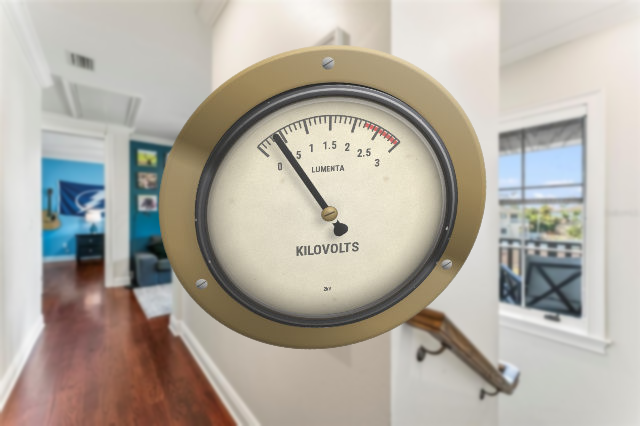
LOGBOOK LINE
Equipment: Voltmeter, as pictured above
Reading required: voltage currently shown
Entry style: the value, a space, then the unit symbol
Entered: 0.4 kV
